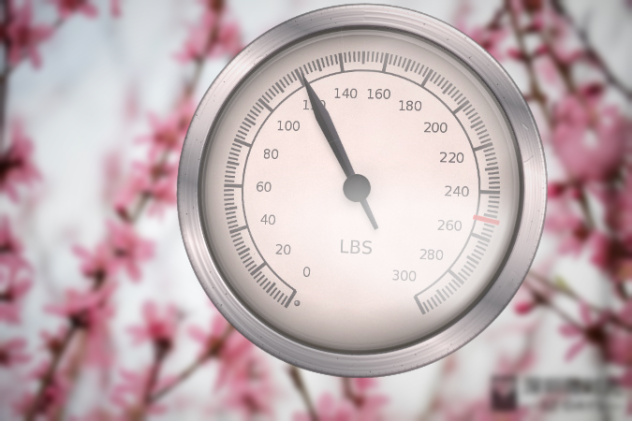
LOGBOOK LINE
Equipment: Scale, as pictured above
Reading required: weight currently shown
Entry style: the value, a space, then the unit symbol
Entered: 122 lb
